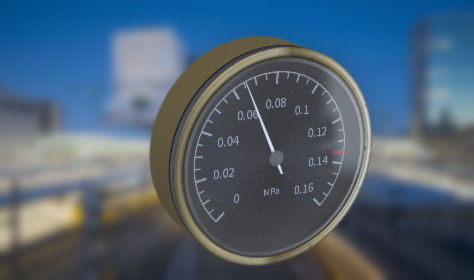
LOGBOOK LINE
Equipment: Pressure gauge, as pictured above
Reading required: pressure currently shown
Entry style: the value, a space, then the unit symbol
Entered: 0.065 MPa
